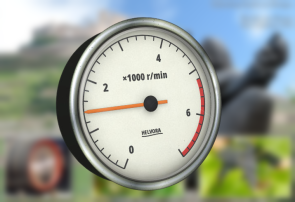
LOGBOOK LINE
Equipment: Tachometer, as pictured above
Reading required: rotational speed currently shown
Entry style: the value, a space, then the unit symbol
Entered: 1400 rpm
